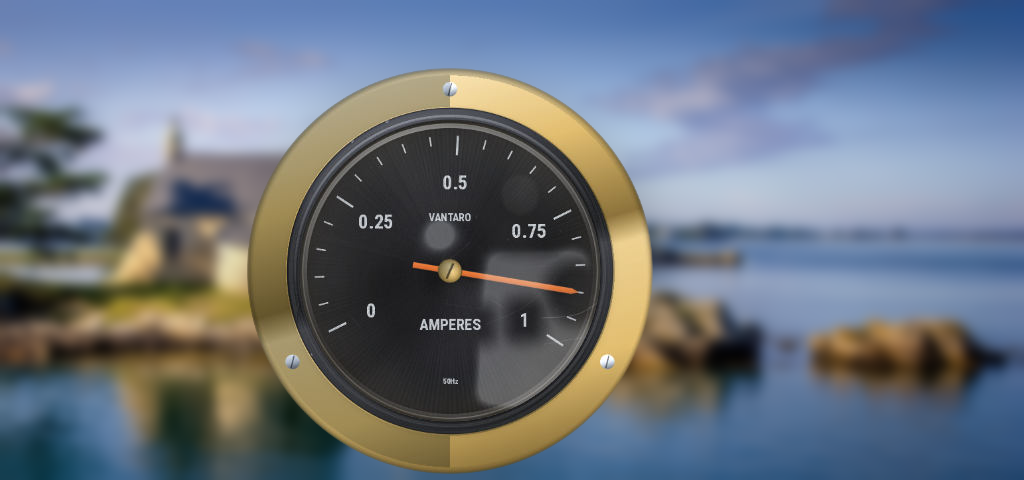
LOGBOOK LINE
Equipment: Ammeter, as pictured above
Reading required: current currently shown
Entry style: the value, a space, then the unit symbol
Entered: 0.9 A
